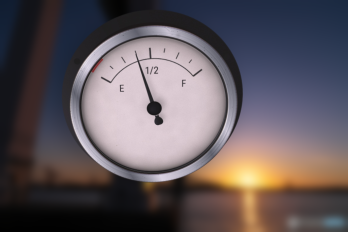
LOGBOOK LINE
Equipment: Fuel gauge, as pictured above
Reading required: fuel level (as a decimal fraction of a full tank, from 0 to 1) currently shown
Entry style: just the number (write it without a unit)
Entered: 0.375
